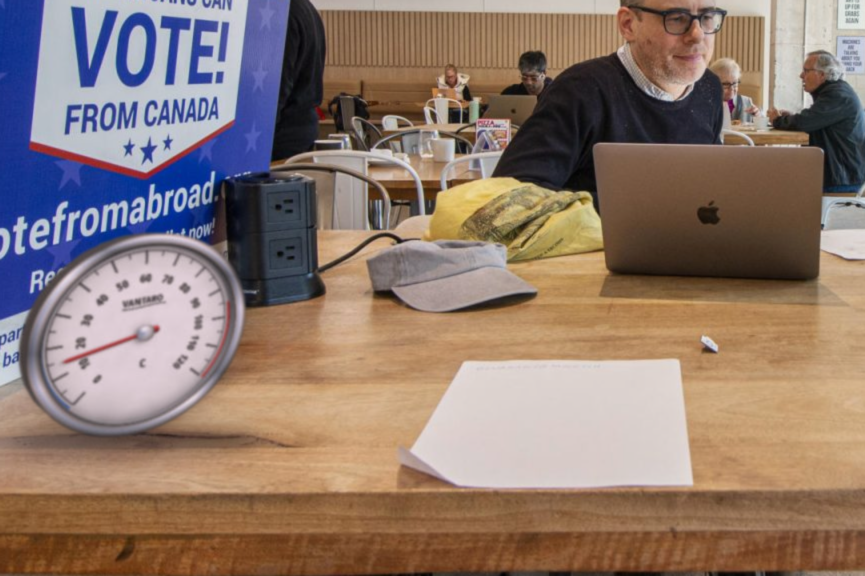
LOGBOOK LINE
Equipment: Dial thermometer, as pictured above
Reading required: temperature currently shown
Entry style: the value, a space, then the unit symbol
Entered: 15 °C
